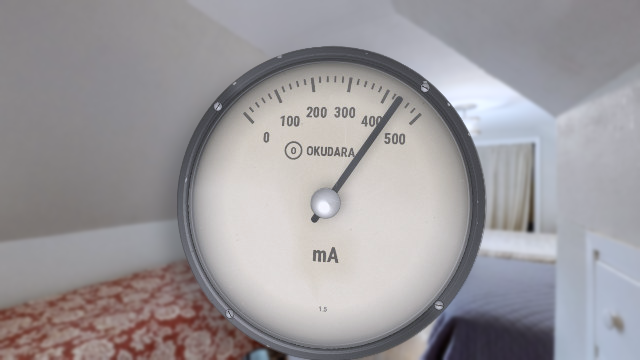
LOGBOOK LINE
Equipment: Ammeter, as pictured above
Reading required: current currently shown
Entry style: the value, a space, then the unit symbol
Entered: 440 mA
